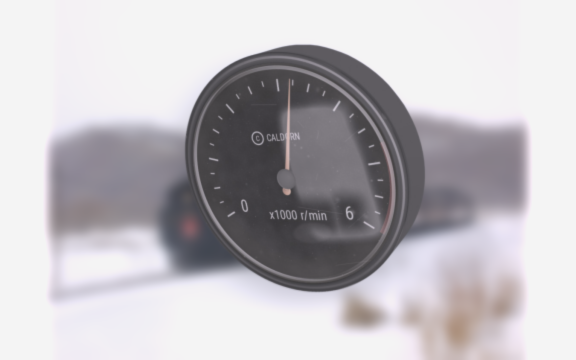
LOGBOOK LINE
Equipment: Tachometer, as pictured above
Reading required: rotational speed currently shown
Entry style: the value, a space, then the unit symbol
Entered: 3250 rpm
